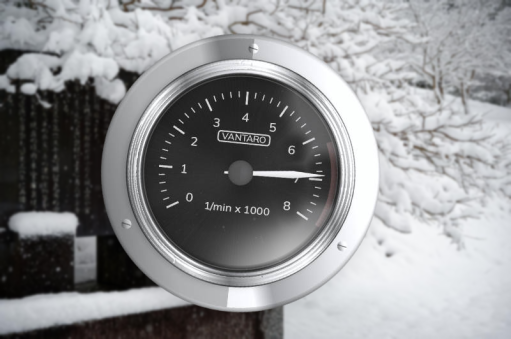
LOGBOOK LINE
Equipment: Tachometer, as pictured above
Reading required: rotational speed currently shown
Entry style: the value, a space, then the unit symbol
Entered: 6900 rpm
